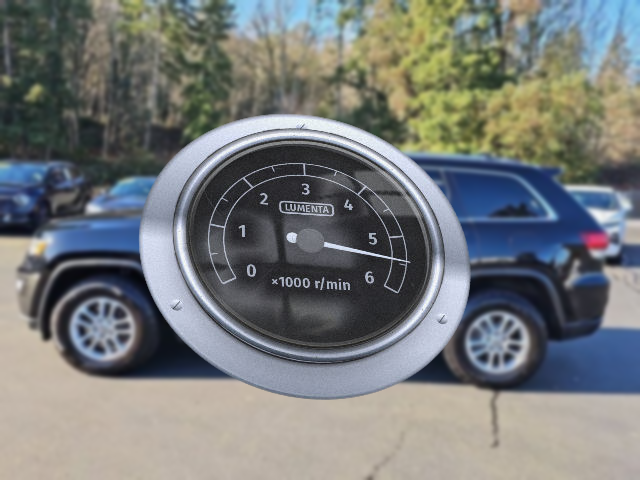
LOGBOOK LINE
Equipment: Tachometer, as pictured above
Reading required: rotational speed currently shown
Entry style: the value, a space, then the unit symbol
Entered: 5500 rpm
